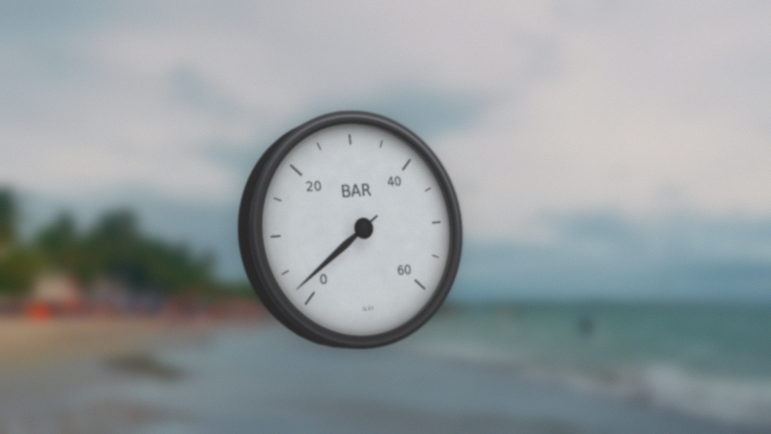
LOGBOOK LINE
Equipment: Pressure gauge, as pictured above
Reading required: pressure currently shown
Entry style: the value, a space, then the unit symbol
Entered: 2.5 bar
